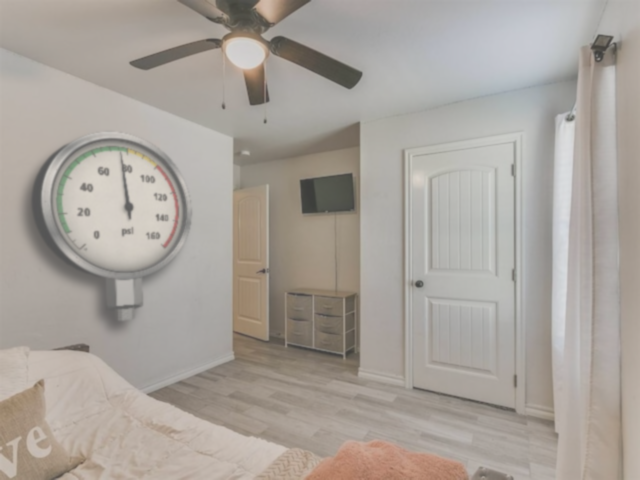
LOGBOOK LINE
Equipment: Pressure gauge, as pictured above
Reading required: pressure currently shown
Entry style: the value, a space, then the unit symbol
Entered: 75 psi
